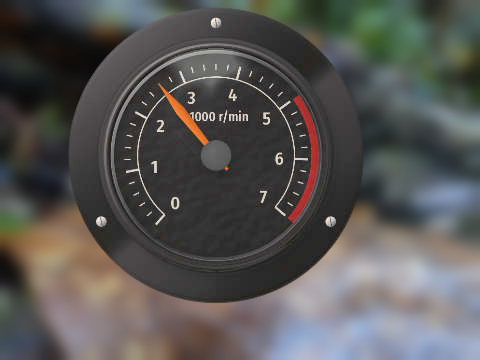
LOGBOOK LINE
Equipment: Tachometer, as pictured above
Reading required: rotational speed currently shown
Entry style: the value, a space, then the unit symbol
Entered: 2600 rpm
